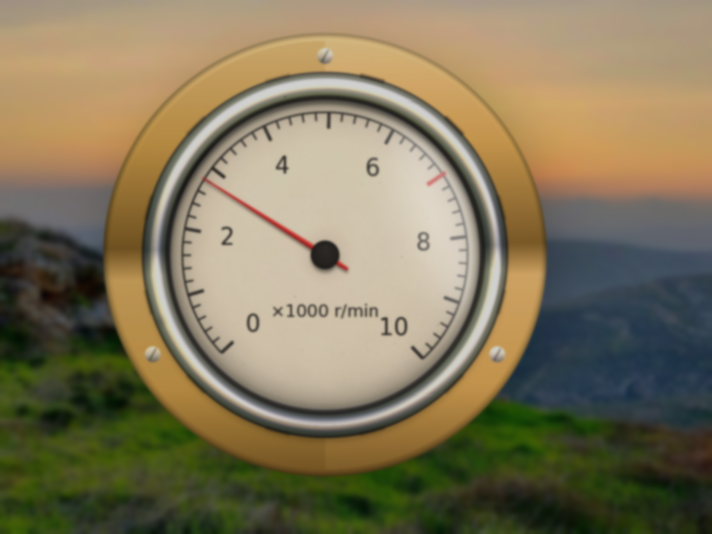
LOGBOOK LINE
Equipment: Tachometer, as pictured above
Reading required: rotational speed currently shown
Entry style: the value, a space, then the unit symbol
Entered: 2800 rpm
